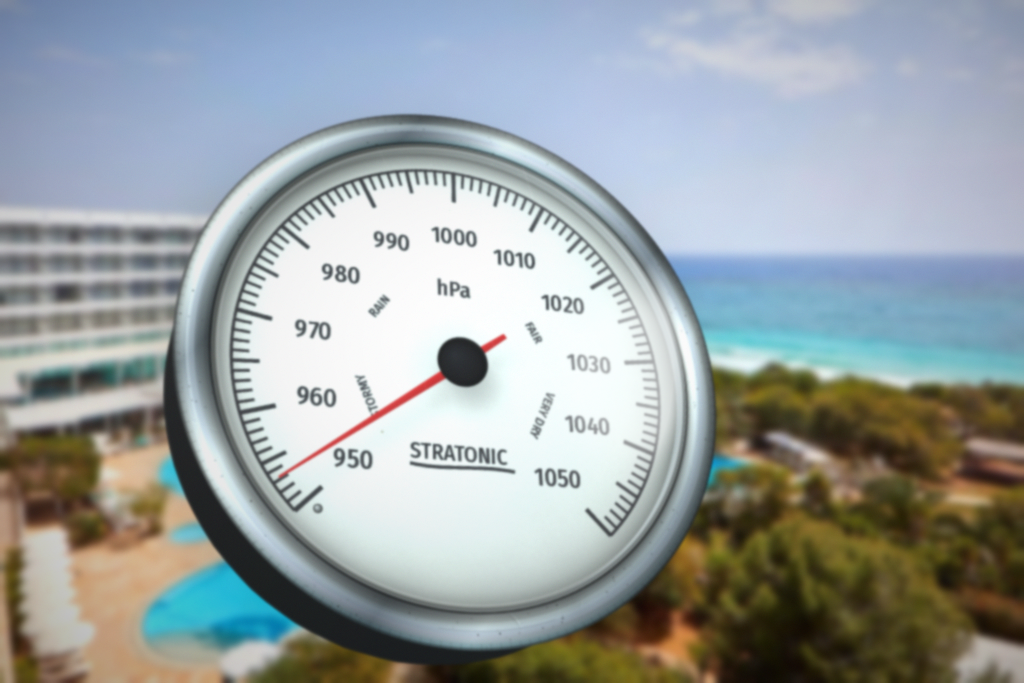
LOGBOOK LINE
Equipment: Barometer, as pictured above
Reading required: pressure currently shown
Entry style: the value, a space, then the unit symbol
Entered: 953 hPa
